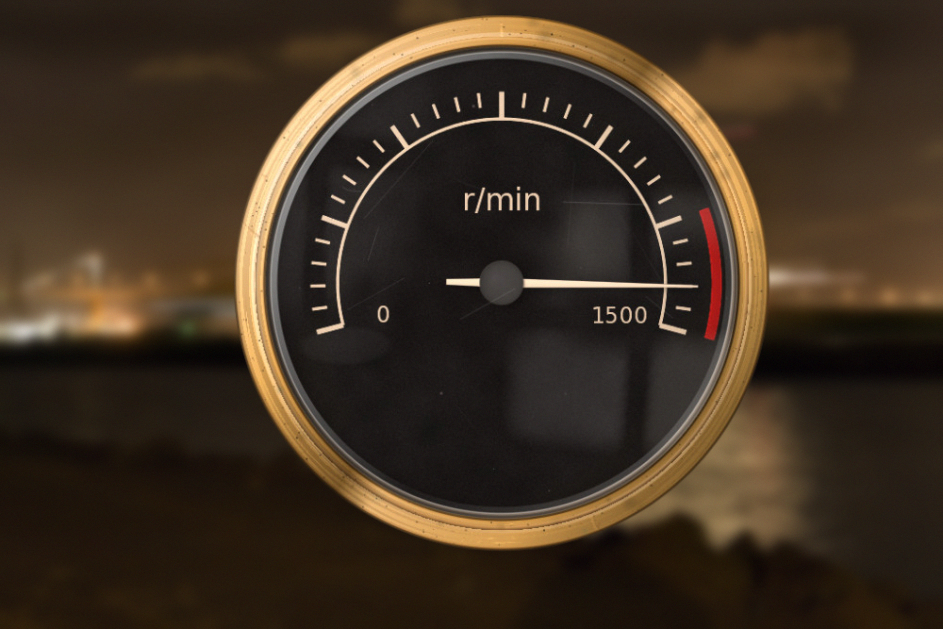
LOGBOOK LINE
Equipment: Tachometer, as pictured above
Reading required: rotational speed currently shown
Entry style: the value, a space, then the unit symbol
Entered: 1400 rpm
